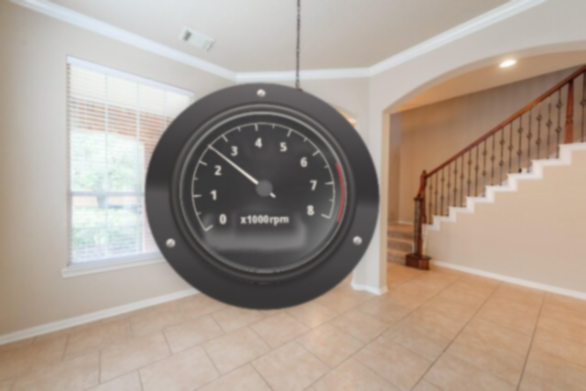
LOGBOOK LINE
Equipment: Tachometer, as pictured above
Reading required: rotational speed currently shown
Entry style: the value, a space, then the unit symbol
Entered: 2500 rpm
